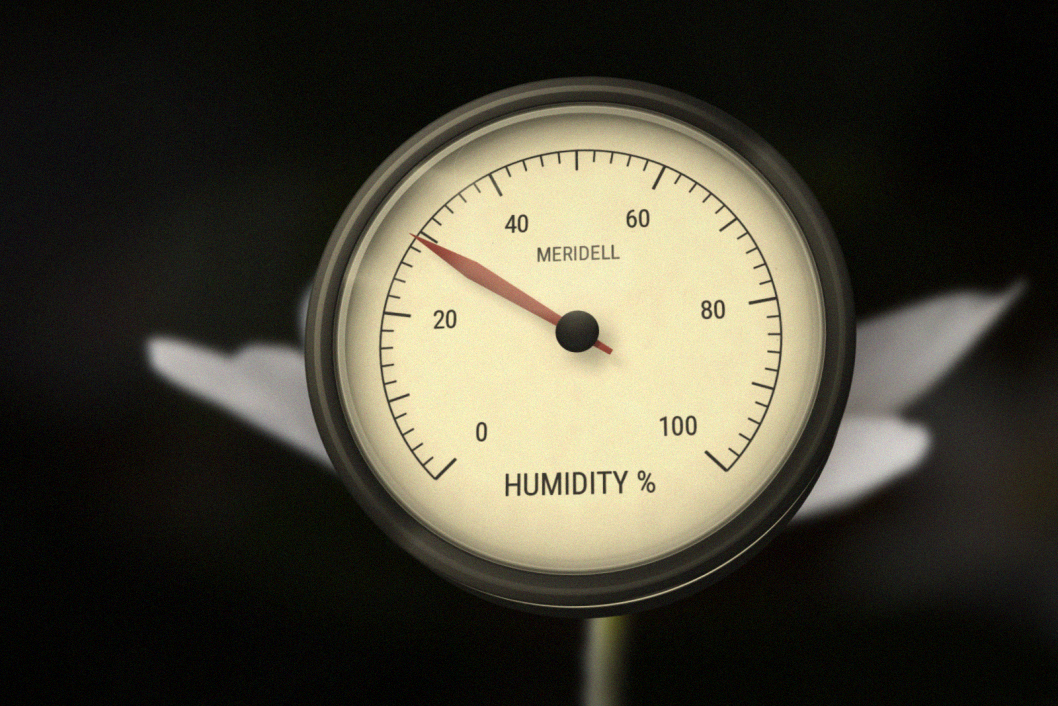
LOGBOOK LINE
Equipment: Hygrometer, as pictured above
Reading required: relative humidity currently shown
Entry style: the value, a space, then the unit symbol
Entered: 29 %
